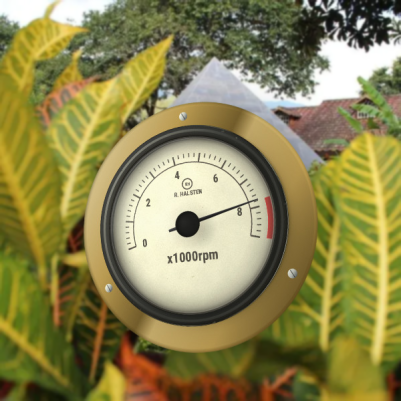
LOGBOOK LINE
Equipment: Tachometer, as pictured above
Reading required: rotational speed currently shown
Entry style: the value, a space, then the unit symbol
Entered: 7800 rpm
